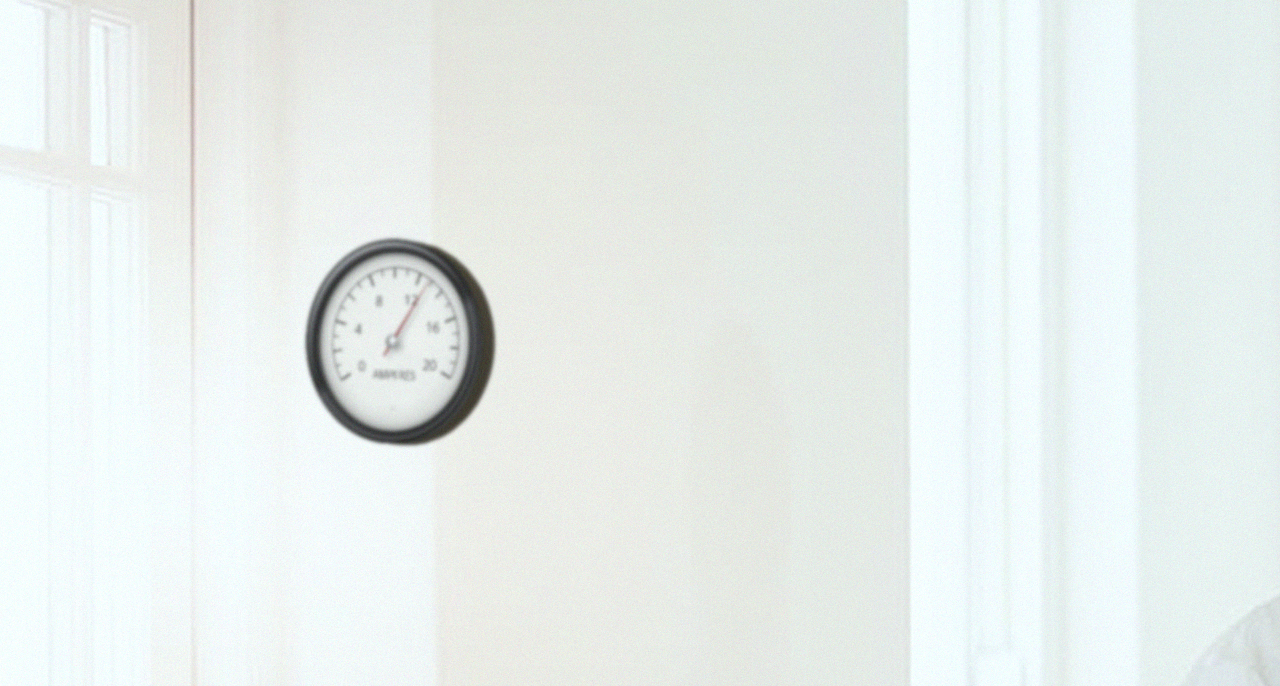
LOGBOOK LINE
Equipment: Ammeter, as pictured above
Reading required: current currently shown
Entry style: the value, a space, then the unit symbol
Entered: 13 A
